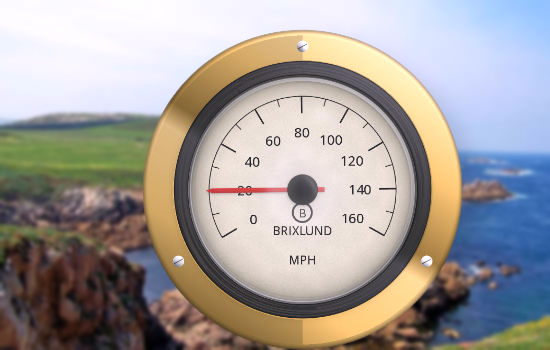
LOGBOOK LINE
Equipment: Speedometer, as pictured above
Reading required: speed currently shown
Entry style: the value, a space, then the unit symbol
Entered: 20 mph
